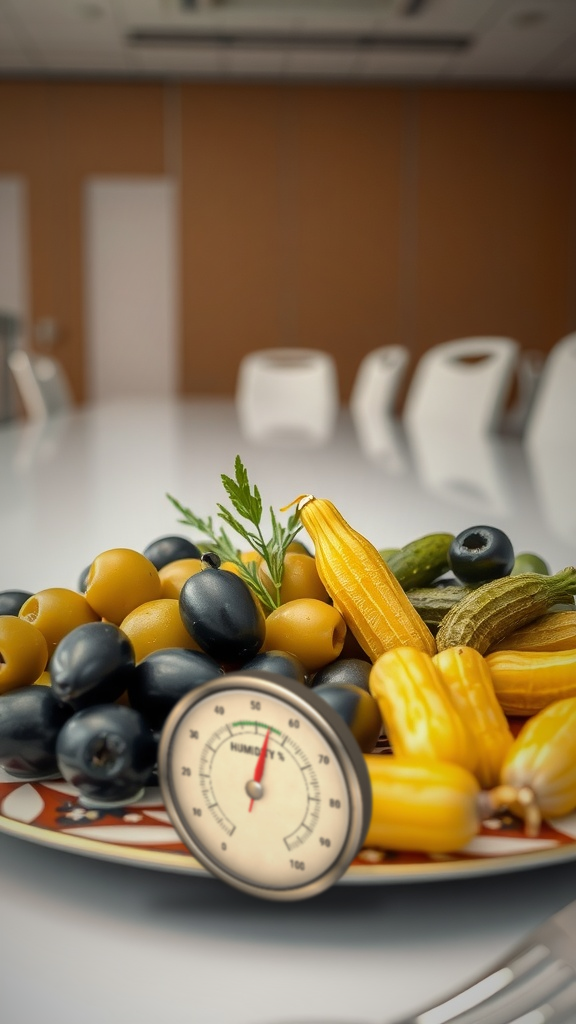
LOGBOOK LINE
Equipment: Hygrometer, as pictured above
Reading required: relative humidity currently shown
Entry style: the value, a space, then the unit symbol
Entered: 55 %
